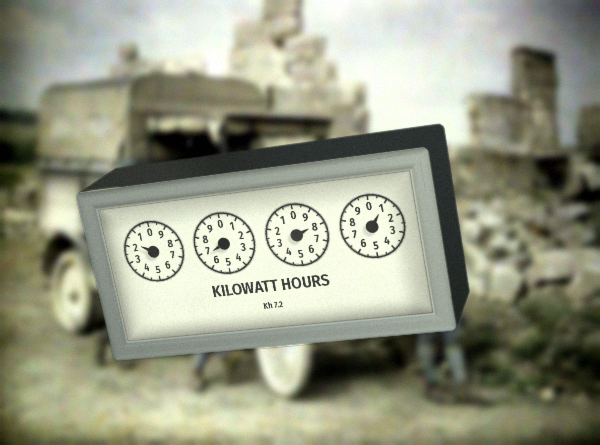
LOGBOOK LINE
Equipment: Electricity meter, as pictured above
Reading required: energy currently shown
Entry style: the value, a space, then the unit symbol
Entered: 1681 kWh
